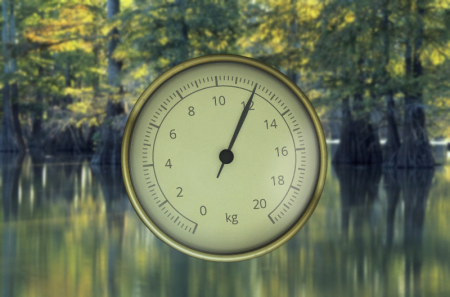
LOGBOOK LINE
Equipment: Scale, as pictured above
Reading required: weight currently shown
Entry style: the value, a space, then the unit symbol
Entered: 12 kg
